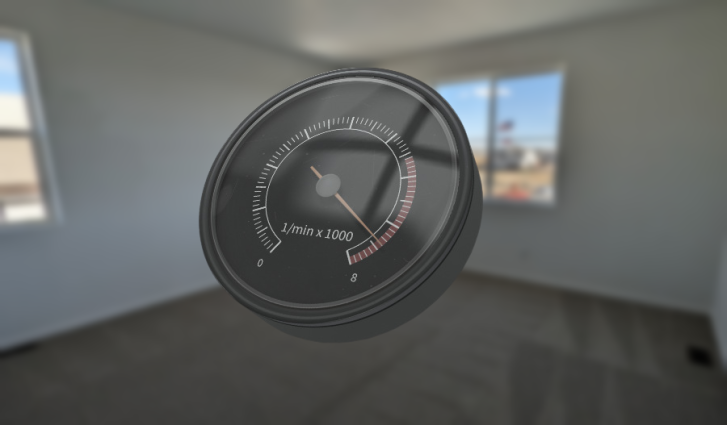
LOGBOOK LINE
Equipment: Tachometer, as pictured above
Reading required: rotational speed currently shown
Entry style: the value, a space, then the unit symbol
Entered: 7400 rpm
